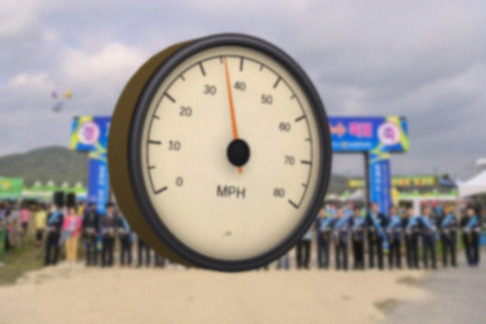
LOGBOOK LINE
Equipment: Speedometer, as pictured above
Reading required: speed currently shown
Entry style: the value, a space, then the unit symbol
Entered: 35 mph
